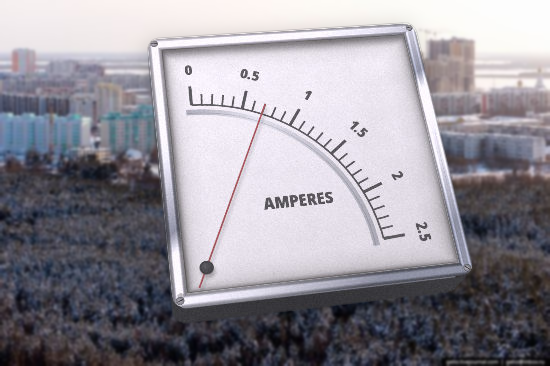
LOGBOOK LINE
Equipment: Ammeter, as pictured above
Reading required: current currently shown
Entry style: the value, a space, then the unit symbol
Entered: 0.7 A
